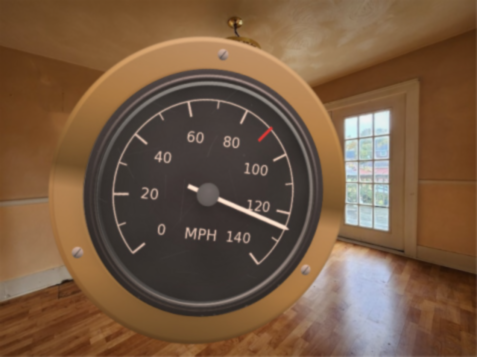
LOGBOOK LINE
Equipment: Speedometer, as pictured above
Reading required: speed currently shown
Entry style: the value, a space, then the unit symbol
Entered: 125 mph
